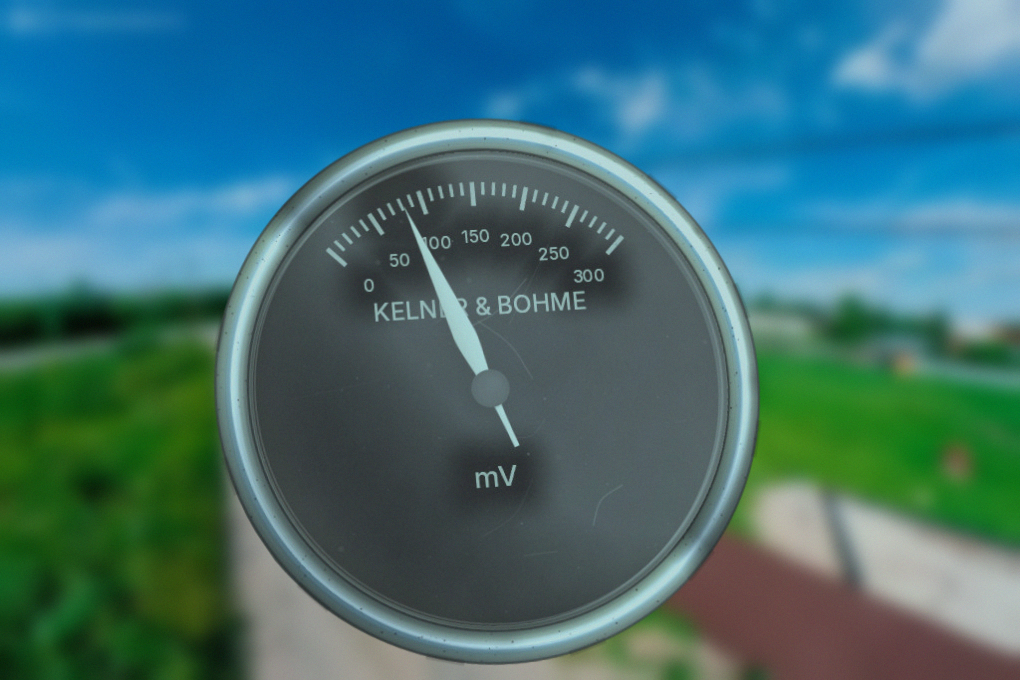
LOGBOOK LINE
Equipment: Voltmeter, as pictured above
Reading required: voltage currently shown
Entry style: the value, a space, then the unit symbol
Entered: 80 mV
